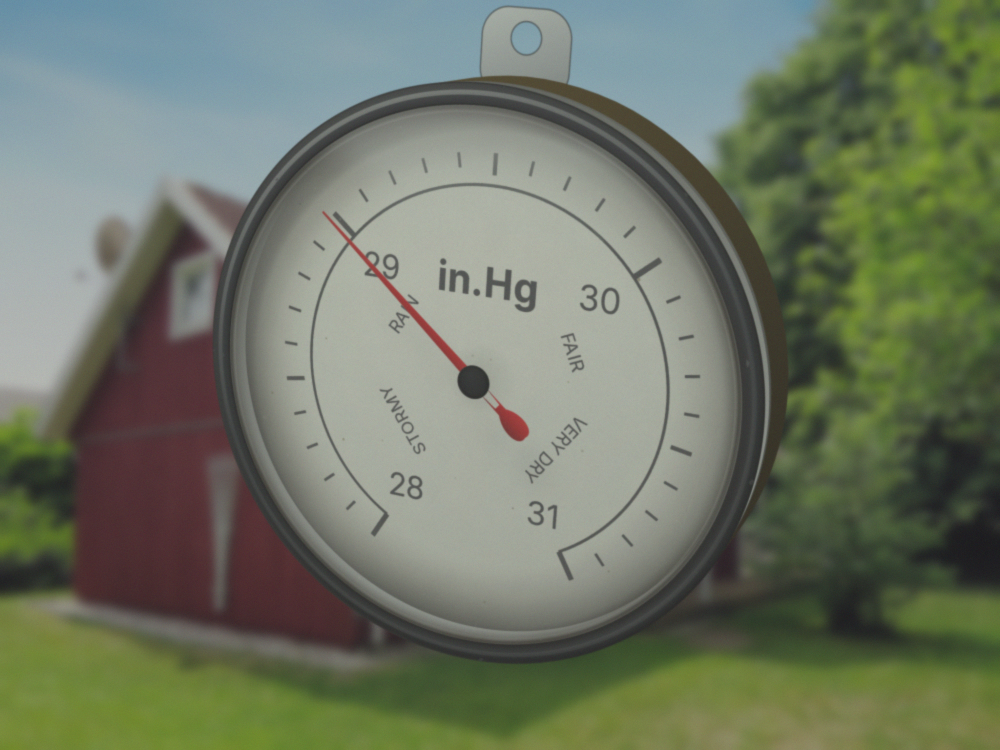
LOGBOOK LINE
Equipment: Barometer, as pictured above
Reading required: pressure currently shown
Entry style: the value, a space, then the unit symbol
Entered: 29 inHg
